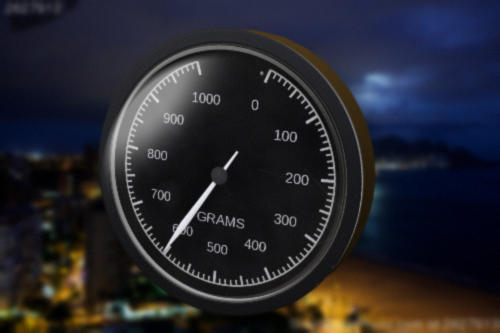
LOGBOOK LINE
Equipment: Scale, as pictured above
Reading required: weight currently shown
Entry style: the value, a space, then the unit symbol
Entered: 600 g
